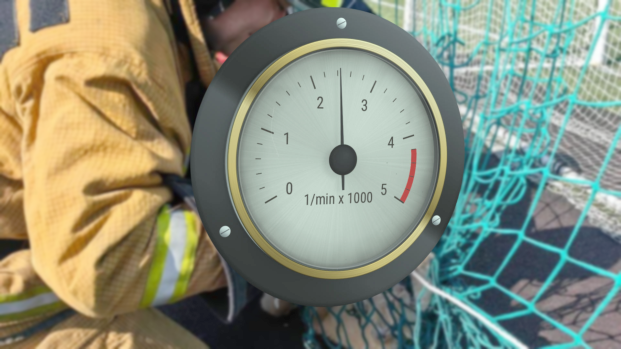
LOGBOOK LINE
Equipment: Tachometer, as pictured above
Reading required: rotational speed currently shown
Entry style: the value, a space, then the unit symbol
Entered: 2400 rpm
